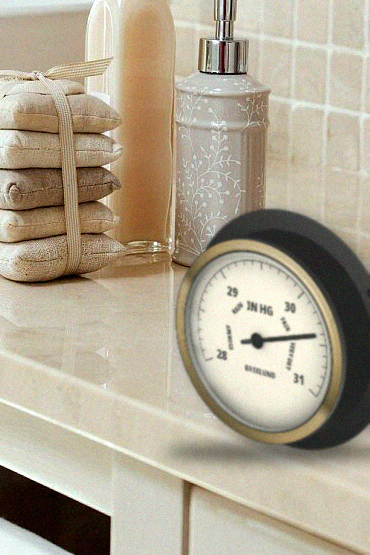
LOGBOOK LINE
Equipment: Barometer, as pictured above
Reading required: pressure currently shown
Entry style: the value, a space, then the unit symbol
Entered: 30.4 inHg
